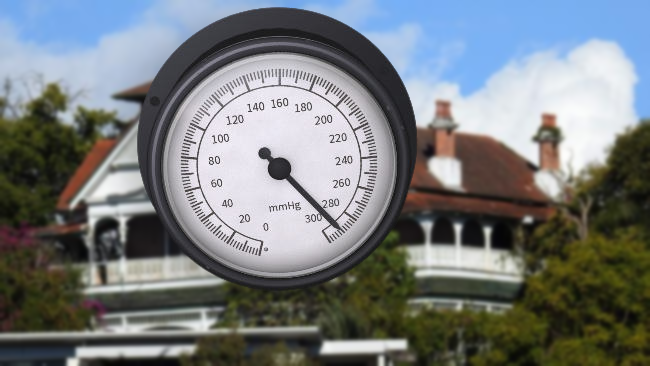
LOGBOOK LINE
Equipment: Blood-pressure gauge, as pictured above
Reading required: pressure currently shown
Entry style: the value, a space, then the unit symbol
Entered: 290 mmHg
